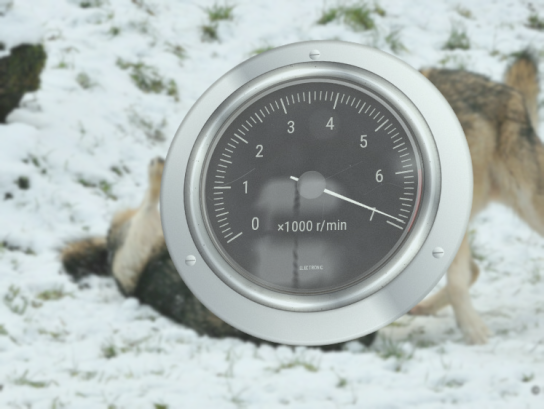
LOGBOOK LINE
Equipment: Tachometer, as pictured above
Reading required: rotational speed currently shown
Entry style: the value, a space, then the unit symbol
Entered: 6900 rpm
